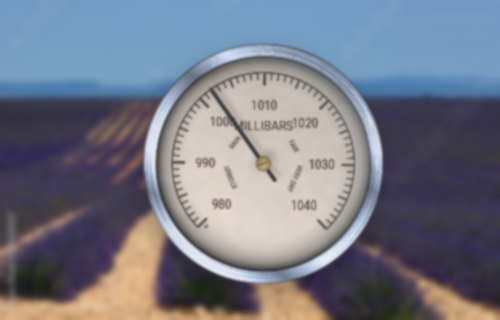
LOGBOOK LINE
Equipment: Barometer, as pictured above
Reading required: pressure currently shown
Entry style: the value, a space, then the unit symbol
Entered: 1002 mbar
